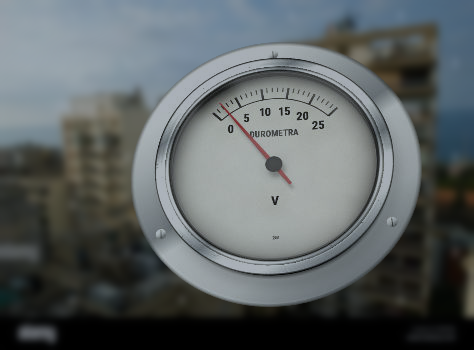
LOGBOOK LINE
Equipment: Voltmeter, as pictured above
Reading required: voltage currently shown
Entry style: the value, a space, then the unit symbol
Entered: 2 V
